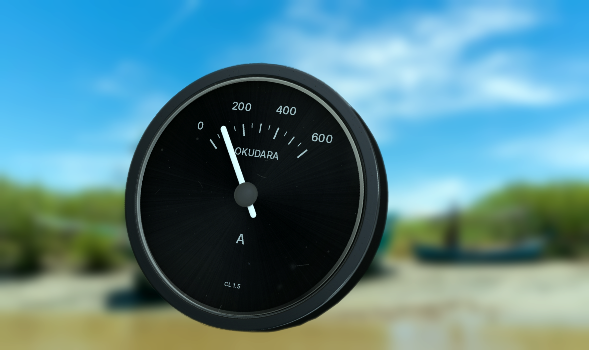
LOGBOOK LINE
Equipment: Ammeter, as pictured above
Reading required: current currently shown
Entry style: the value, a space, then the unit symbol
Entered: 100 A
